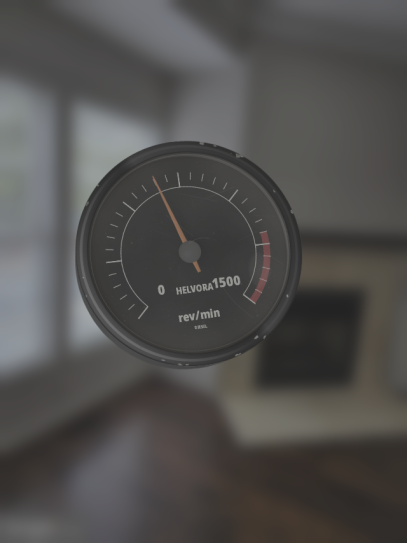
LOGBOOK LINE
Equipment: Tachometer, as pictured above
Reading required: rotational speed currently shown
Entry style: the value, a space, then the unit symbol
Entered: 650 rpm
